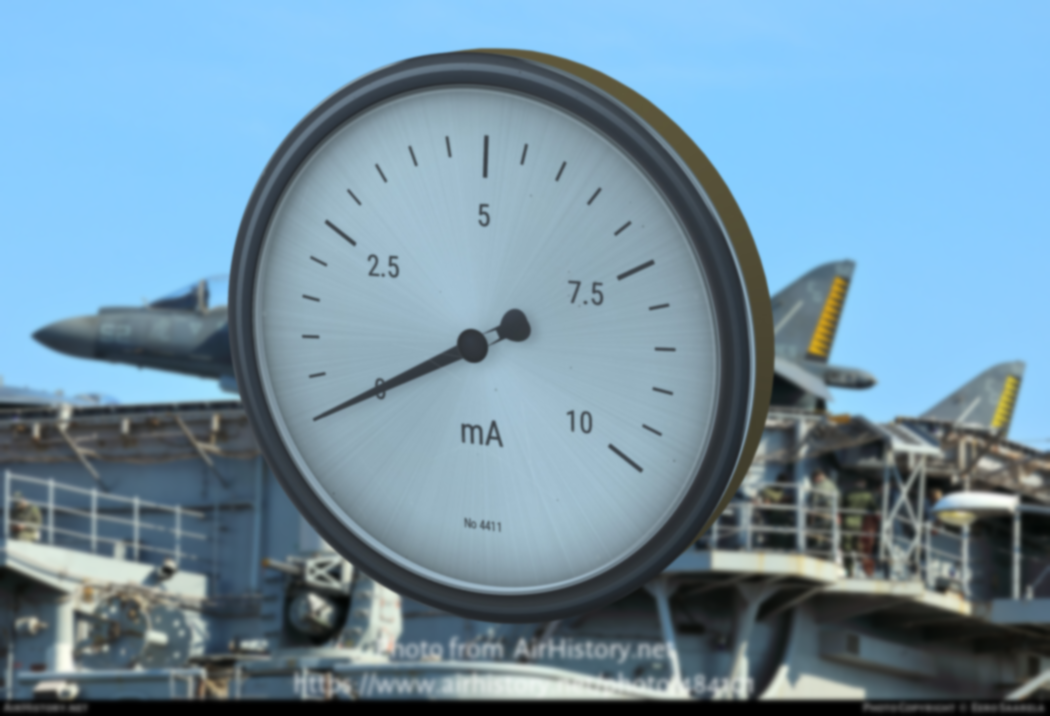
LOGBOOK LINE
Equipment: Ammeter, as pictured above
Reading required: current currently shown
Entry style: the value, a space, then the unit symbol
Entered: 0 mA
